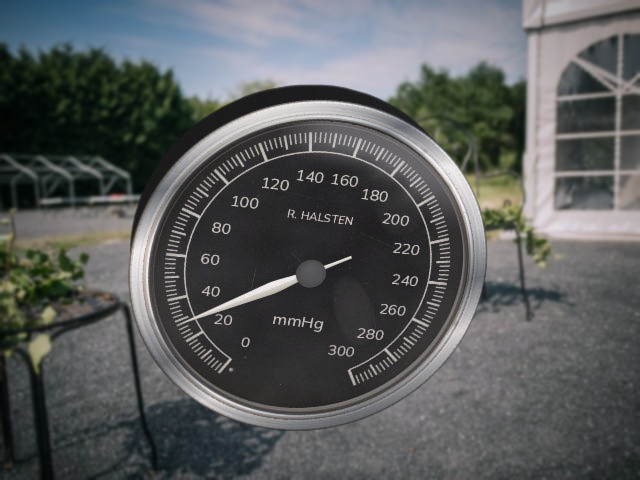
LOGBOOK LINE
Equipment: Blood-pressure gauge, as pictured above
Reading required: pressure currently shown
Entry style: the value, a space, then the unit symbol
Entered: 30 mmHg
